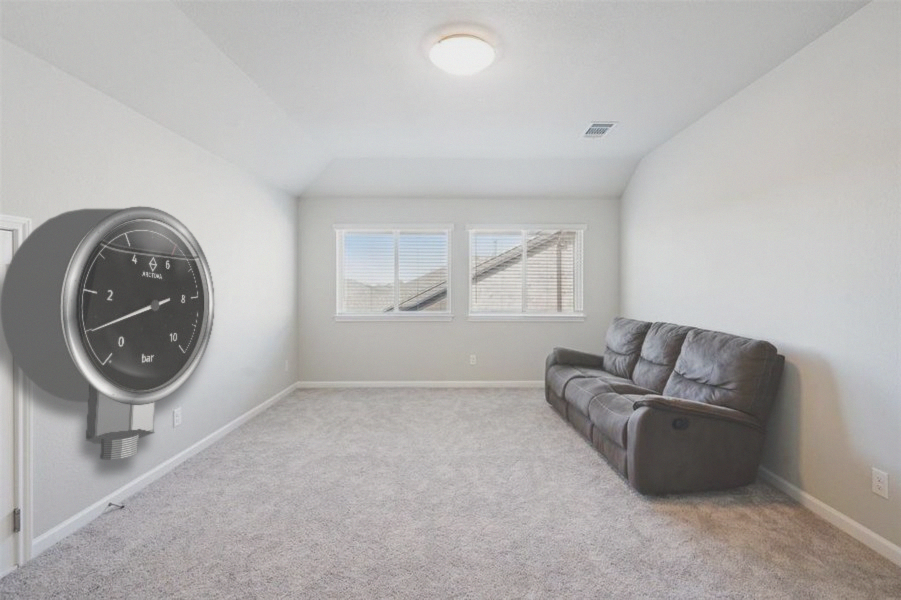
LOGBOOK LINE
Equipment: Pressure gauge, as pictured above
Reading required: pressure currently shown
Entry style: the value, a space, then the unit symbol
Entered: 1 bar
